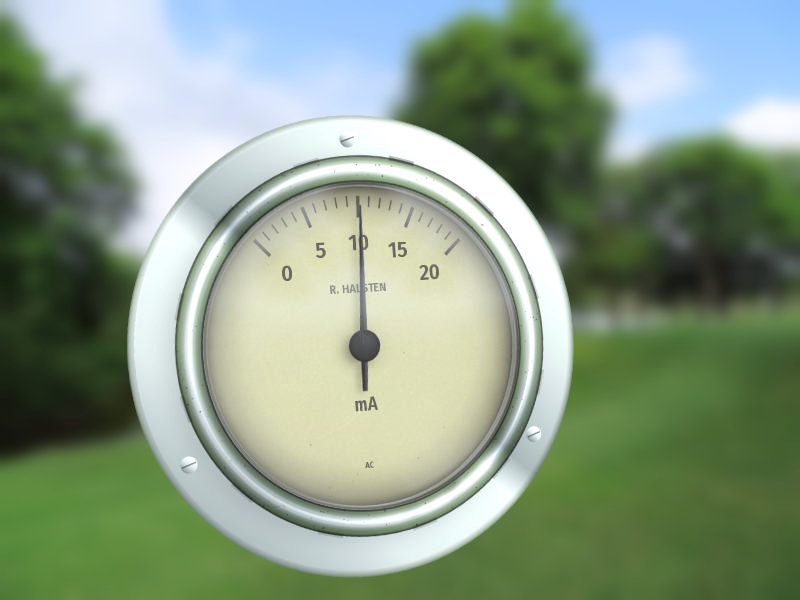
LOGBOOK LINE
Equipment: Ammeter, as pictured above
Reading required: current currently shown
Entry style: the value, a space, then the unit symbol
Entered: 10 mA
